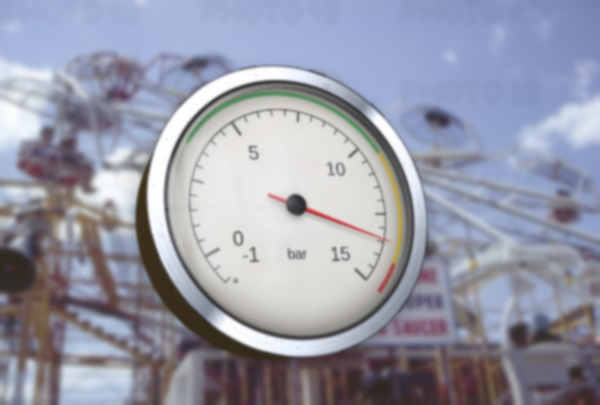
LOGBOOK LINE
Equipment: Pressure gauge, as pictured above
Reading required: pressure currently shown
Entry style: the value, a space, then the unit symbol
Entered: 13.5 bar
